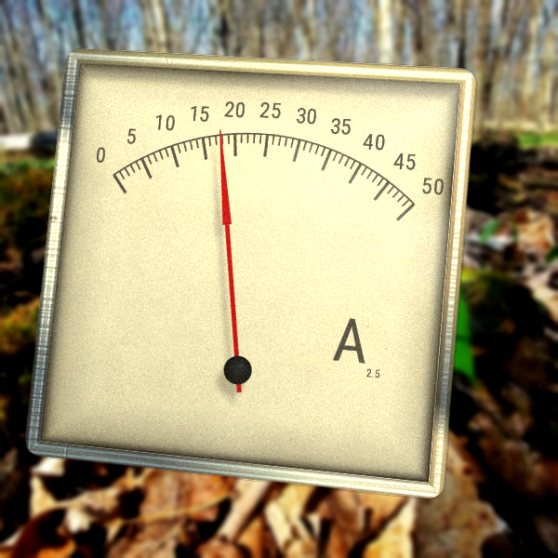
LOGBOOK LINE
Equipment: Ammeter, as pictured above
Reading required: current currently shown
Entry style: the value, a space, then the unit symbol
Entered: 18 A
